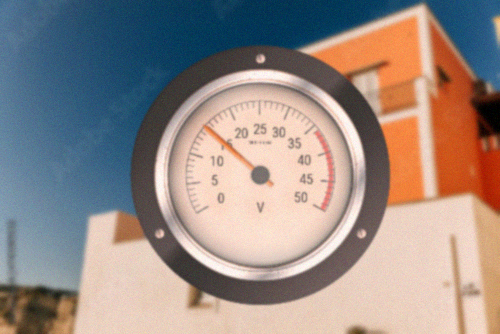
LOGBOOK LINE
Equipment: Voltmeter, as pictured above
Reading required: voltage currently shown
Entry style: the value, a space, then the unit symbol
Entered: 15 V
